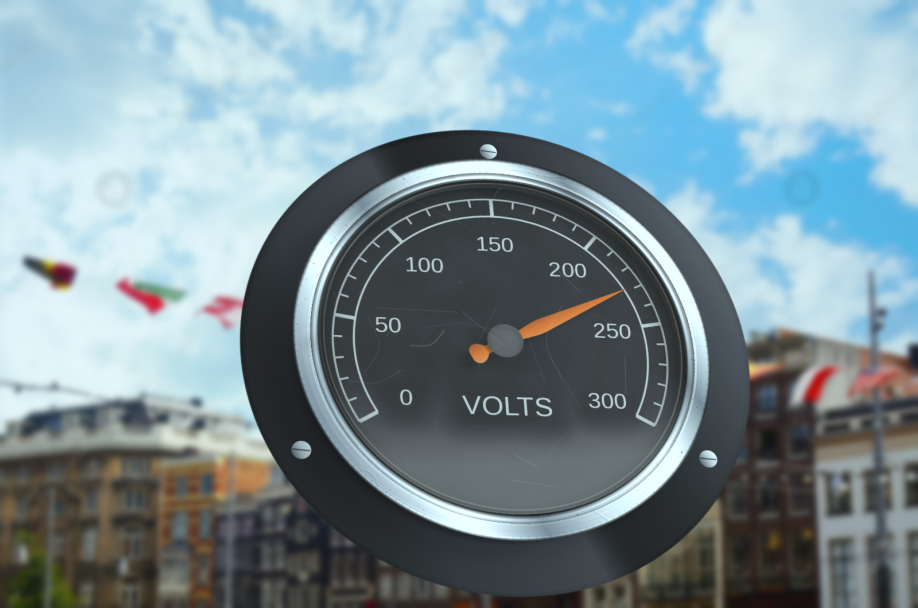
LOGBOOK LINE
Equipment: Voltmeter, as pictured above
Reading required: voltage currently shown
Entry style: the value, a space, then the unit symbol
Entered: 230 V
